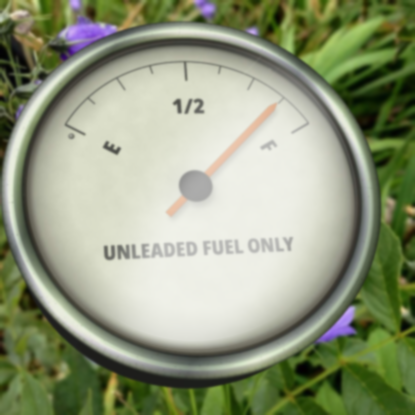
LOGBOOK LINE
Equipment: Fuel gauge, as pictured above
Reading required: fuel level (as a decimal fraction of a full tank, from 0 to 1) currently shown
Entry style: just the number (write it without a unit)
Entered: 0.875
